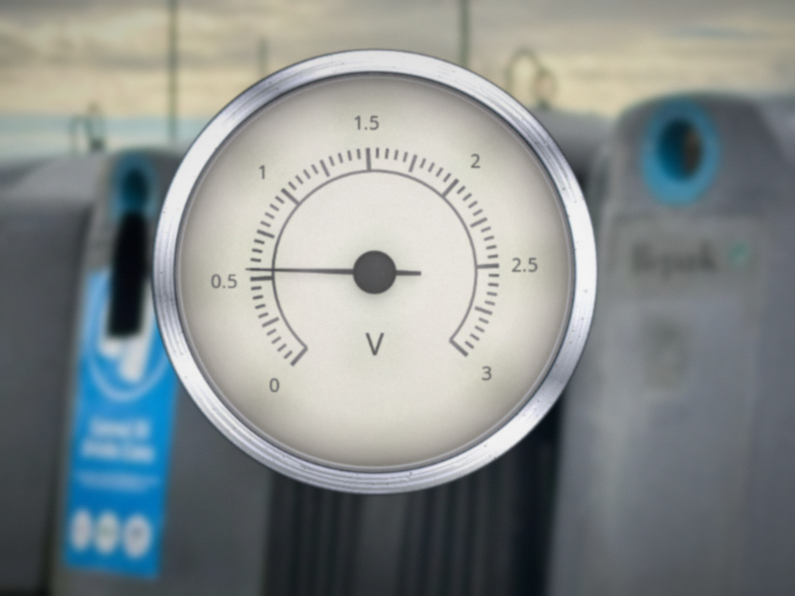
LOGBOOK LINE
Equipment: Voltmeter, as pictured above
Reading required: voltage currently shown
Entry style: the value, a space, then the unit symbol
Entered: 0.55 V
